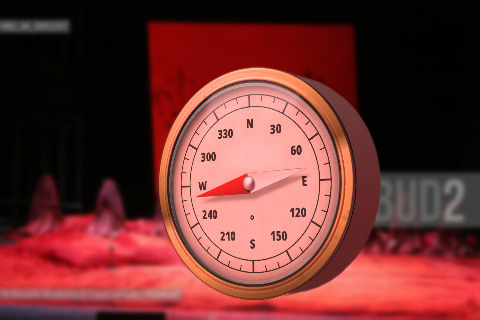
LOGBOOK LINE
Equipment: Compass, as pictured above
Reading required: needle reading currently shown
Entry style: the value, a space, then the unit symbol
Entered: 260 °
